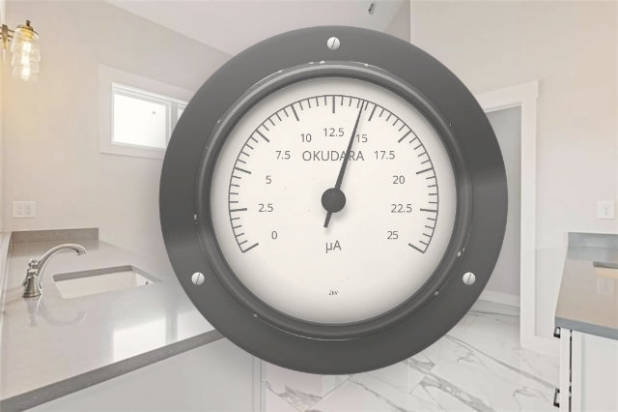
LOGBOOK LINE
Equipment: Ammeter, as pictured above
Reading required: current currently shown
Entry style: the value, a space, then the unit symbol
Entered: 14.25 µA
